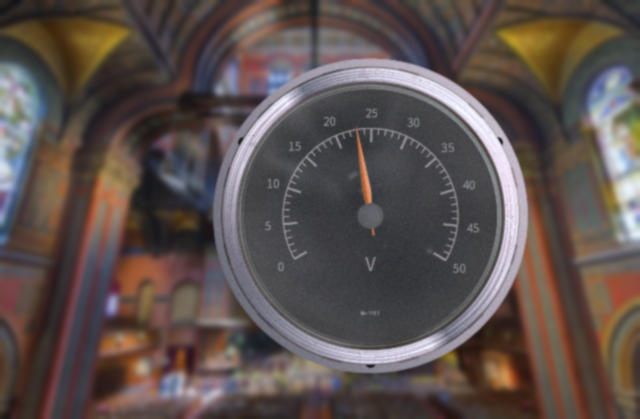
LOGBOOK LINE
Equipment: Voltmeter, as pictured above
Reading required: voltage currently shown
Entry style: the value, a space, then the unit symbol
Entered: 23 V
